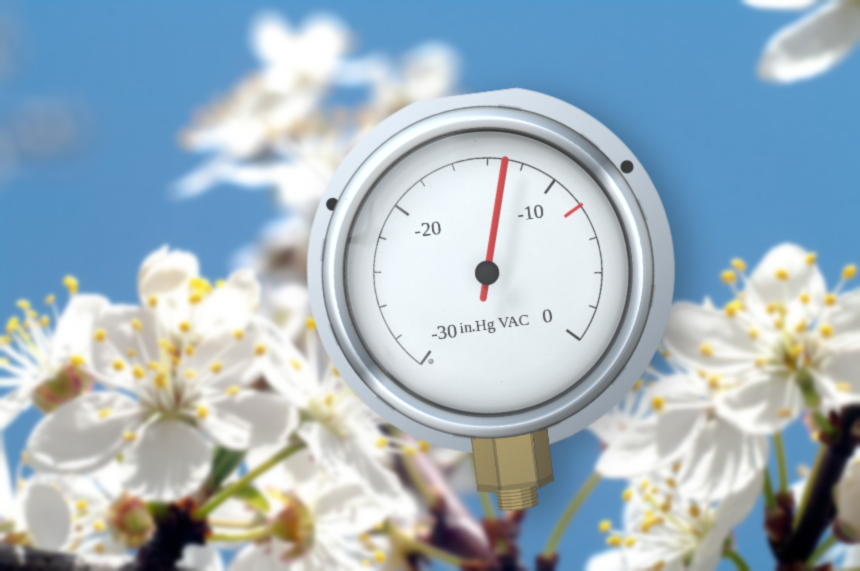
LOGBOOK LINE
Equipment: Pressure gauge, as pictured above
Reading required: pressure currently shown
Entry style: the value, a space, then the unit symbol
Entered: -13 inHg
